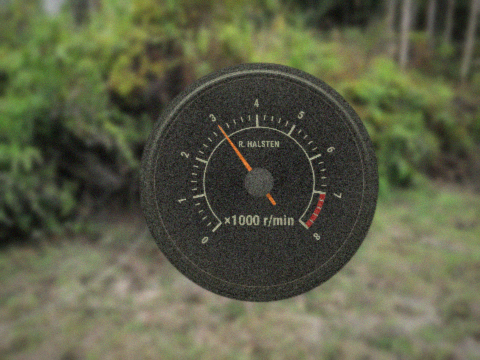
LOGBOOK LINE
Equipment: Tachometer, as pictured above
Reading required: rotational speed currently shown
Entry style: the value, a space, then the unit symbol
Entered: 3000 rpm
